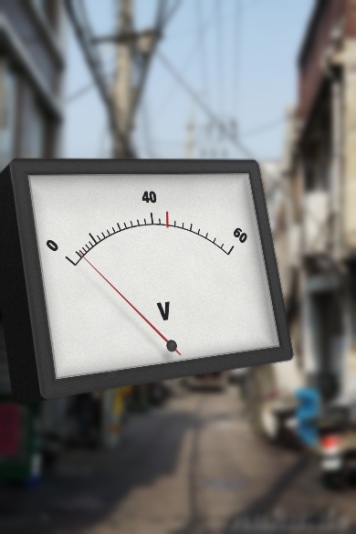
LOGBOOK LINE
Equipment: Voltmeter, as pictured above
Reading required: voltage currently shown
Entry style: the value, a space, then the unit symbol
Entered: 10 V
